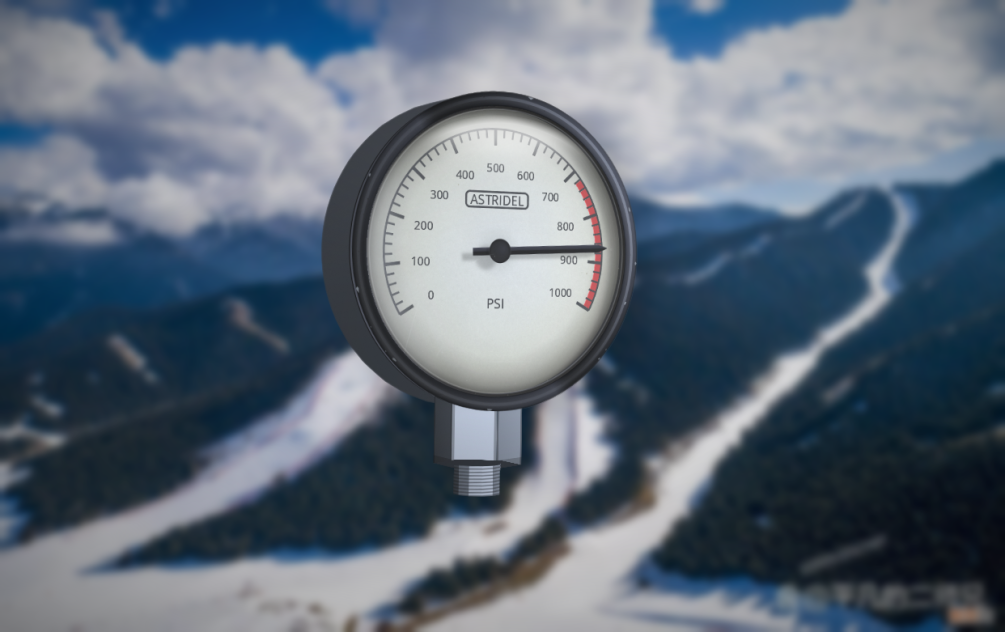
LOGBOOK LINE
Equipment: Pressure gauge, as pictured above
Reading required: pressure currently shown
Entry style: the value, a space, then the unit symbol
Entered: 870 psi
